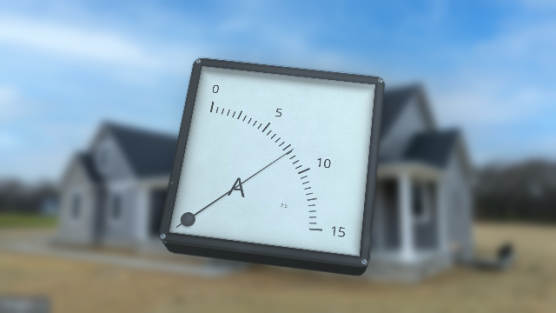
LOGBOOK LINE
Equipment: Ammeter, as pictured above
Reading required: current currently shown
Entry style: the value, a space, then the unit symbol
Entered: 8 A
